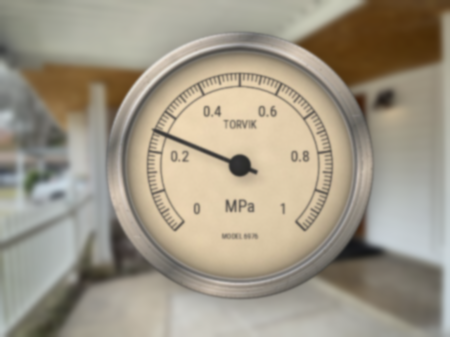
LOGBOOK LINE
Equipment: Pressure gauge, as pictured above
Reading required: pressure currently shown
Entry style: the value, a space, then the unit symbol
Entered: 0.25 MPa
